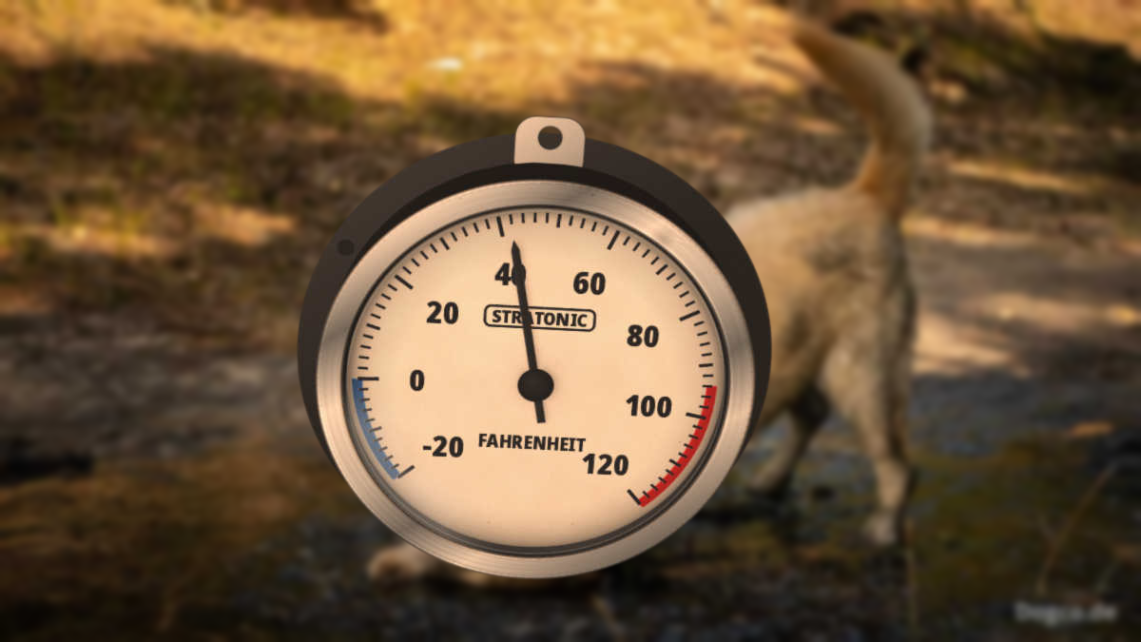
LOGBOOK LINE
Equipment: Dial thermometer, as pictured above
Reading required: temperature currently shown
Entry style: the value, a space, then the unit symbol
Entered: 42 °F
